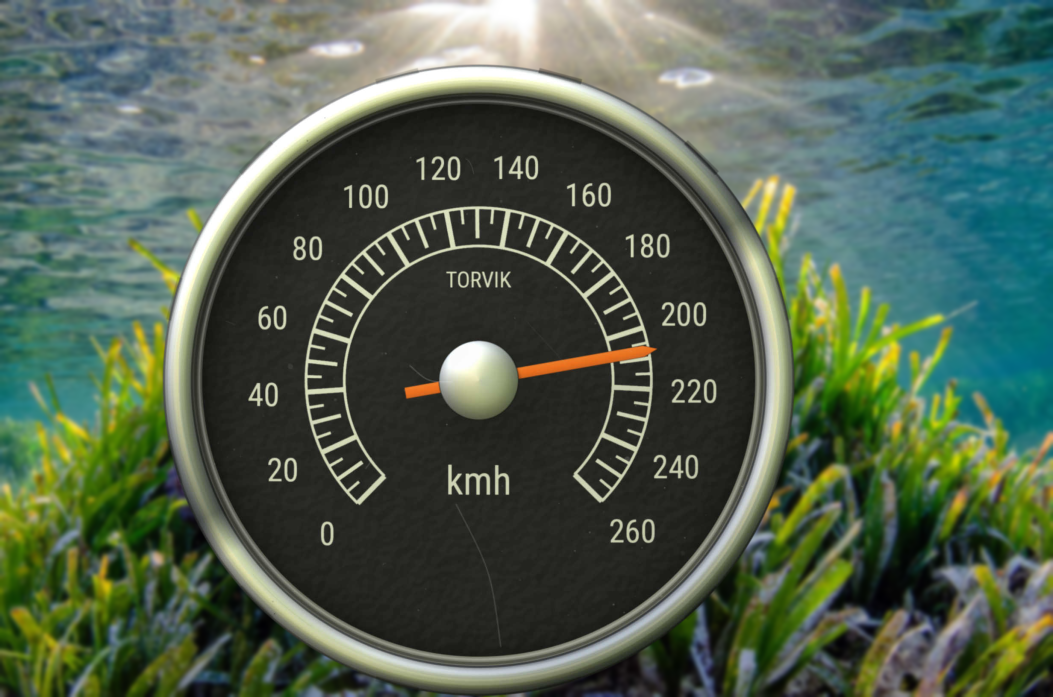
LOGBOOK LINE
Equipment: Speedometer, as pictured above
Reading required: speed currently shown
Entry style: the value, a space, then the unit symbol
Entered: 207.5 km/h
